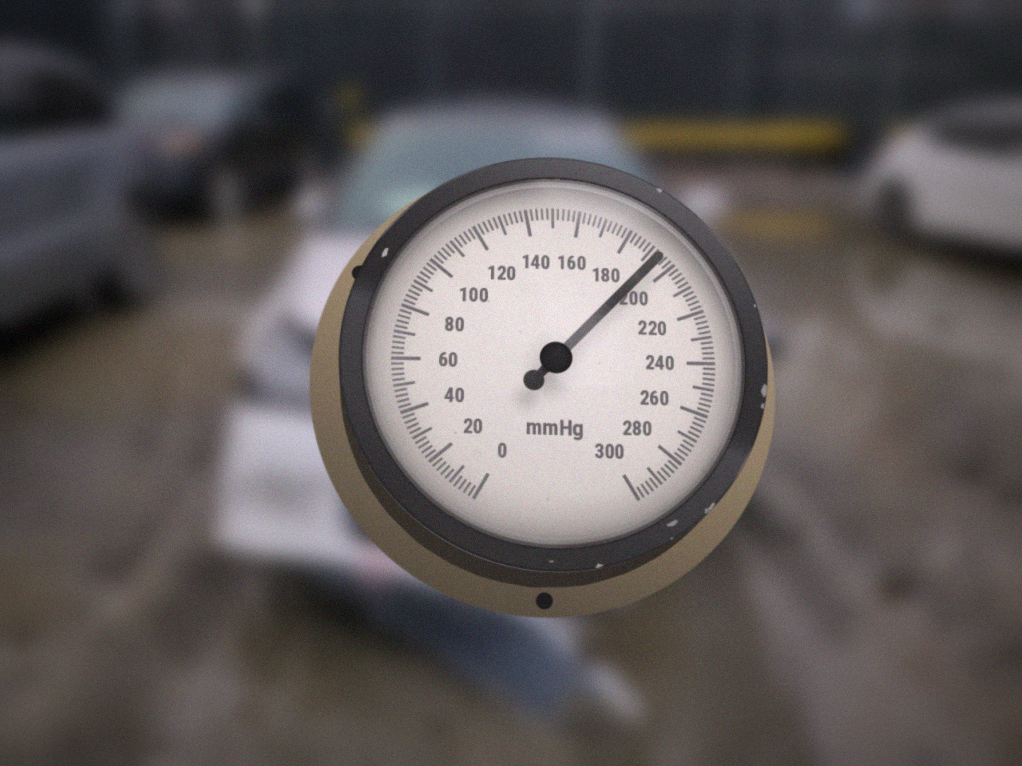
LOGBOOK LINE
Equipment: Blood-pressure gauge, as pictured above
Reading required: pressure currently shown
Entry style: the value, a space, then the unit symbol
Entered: 194 mmHg
